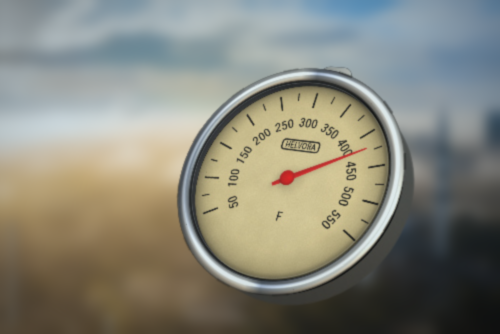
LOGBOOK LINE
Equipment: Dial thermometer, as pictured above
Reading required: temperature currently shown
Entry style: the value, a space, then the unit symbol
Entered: 425 °F
